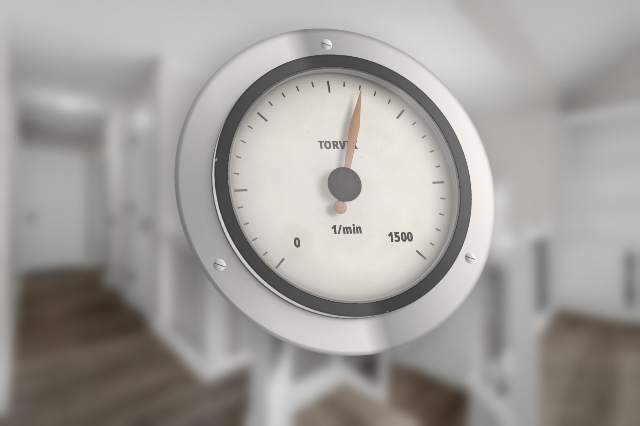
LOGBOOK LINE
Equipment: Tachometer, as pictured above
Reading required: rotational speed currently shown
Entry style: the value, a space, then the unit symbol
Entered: 850 rpm
